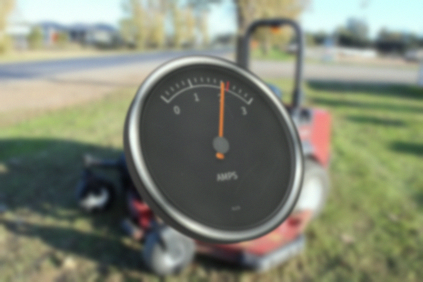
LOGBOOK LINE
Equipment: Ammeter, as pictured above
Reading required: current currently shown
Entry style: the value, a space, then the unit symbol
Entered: 2 A
